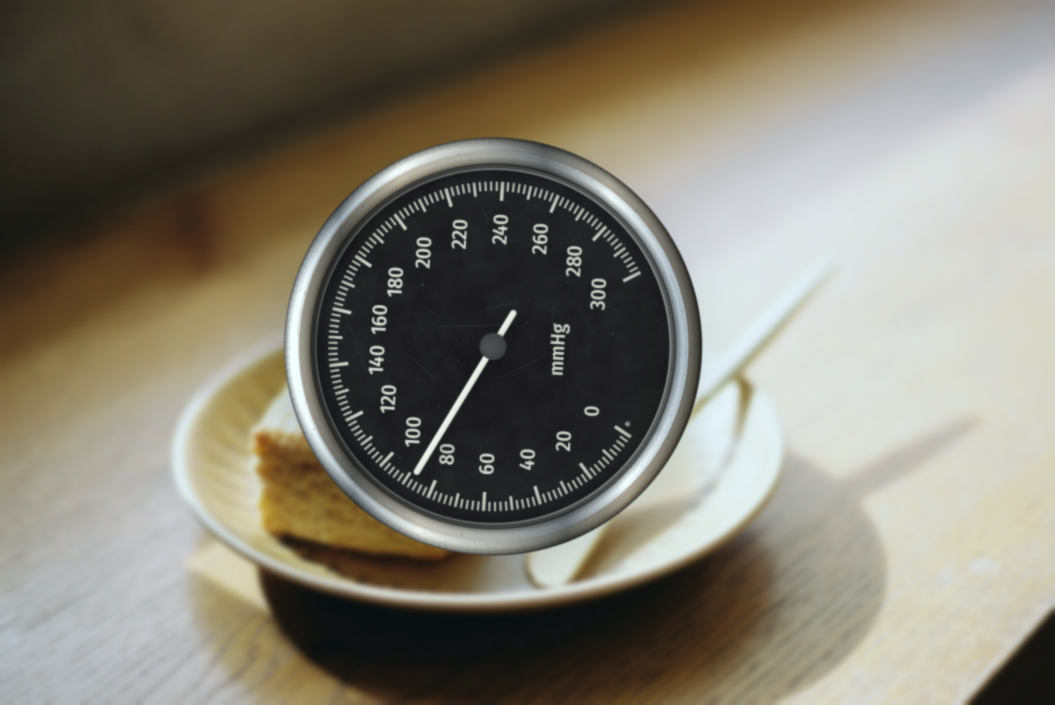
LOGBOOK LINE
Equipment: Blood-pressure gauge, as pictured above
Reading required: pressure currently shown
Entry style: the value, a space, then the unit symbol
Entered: 88 mmHg
